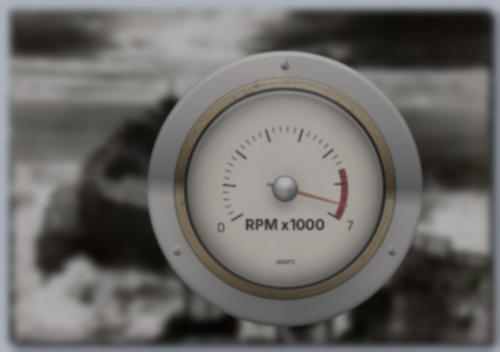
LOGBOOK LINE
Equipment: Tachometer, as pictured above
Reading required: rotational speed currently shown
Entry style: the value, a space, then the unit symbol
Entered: 6600 rpm
